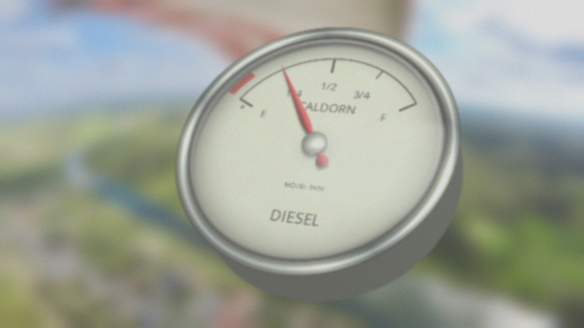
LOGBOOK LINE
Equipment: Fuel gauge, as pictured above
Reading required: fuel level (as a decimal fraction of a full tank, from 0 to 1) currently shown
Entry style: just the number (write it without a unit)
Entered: 0.25
